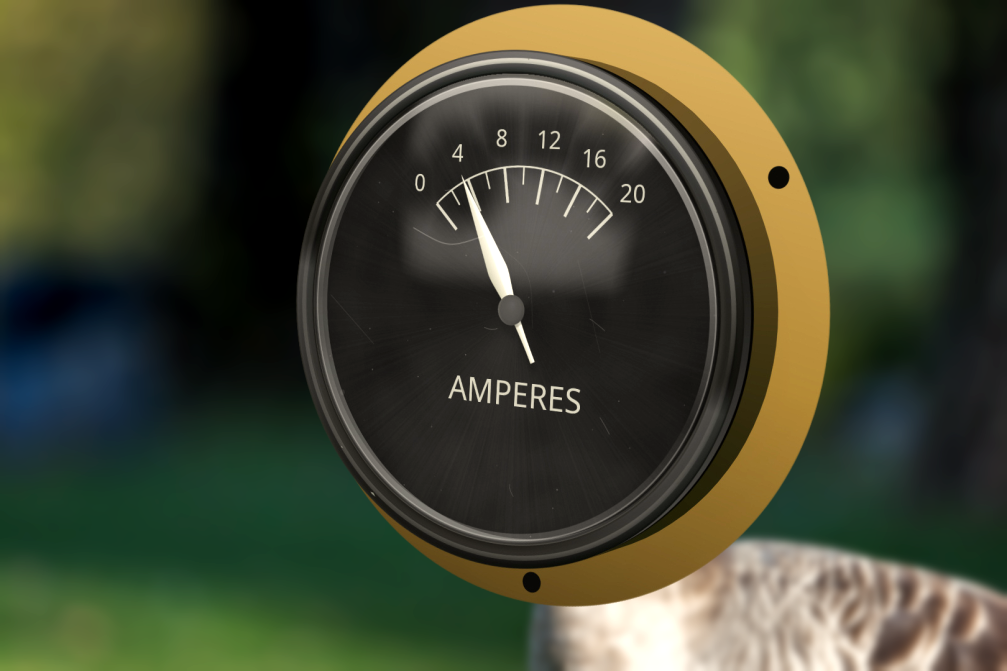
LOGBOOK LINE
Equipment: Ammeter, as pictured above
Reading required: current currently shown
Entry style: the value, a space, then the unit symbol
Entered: 4 A
